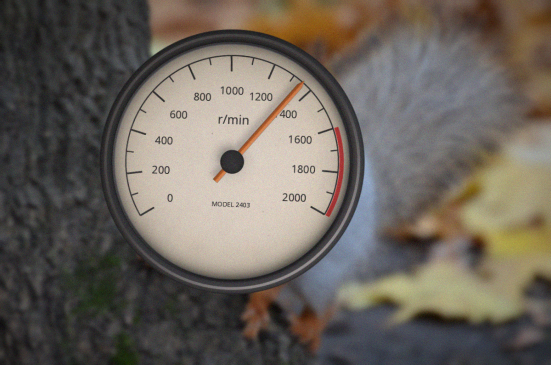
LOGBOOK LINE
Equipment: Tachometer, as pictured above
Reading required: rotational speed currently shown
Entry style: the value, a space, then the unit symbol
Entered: 1350 rpm
